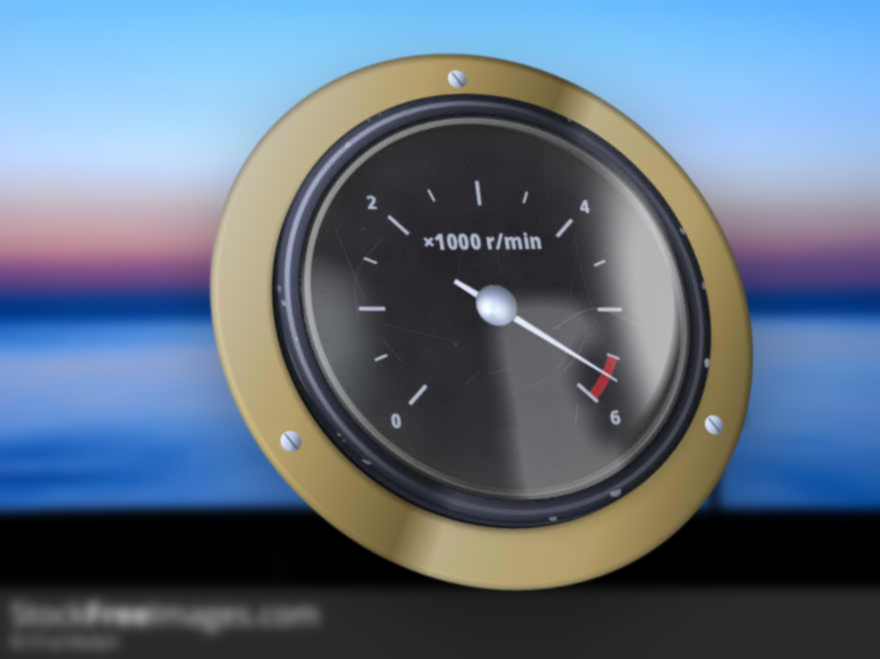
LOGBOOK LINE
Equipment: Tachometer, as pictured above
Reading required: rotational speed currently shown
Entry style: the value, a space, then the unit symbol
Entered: 5750 rpm
